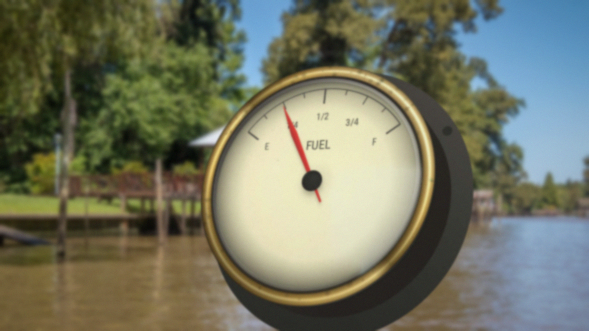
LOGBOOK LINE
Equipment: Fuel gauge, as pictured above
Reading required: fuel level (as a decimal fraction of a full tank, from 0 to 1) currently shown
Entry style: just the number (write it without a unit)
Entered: 0.25
